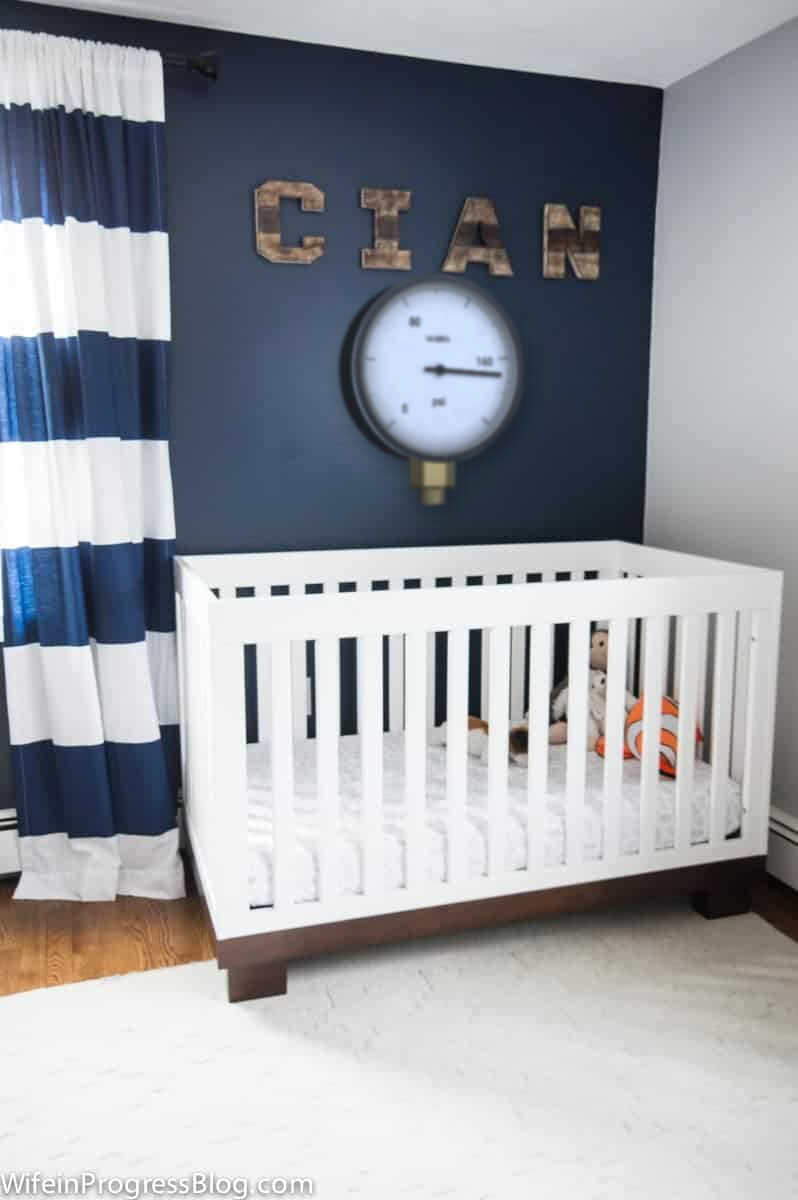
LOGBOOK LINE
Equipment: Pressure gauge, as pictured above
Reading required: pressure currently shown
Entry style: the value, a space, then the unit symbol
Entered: 170 psi
